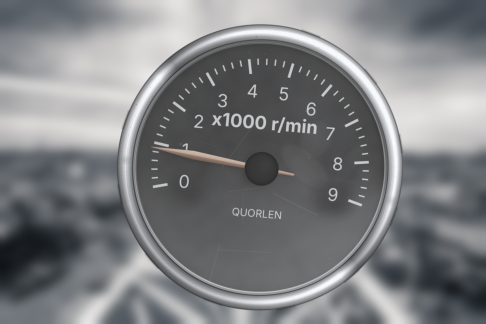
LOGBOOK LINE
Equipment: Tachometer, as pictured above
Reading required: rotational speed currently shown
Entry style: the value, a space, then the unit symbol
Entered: 900 rpm
